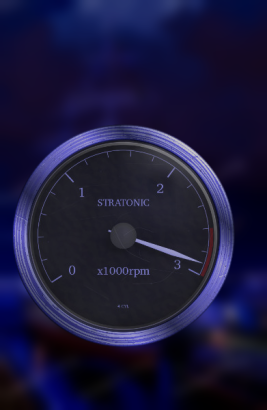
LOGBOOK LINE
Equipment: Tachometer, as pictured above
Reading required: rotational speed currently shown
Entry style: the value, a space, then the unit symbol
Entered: 2900 rpm
